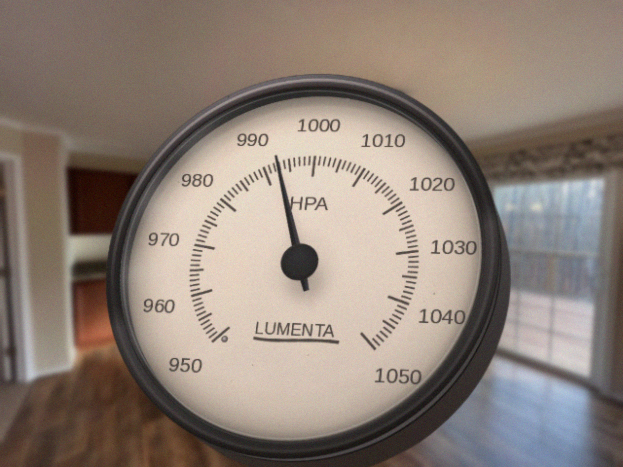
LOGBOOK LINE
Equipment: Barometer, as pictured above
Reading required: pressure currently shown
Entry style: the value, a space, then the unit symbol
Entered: 993 hPa
